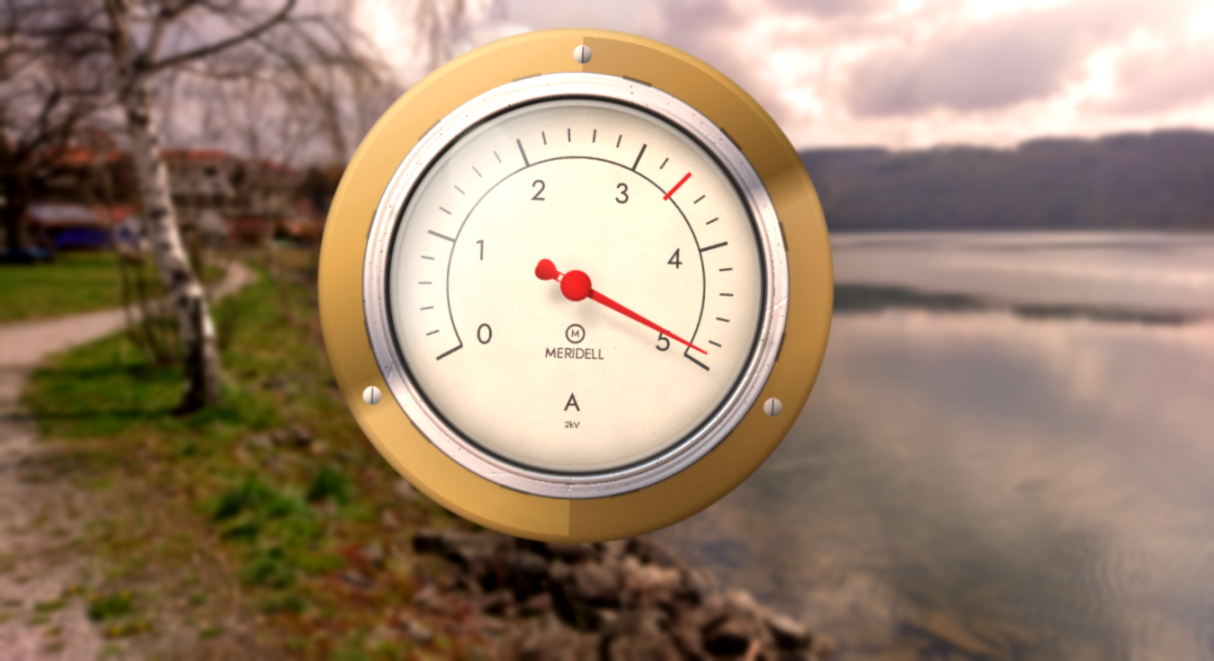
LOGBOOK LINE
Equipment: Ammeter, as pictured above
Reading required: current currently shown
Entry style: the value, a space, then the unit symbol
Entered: 4.9 A
